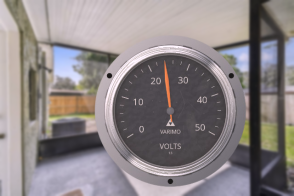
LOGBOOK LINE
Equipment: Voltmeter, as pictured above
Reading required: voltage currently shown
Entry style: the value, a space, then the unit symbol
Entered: 24 V
